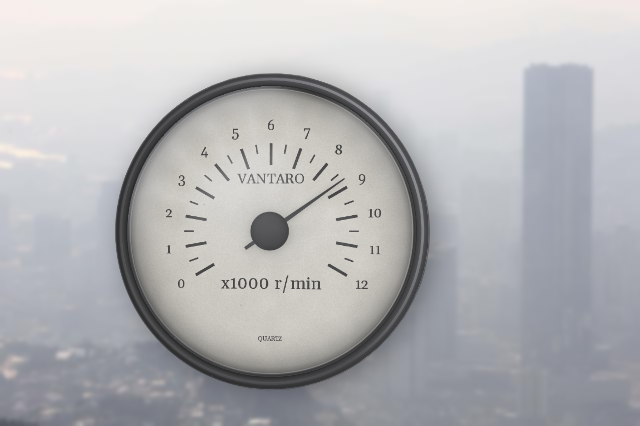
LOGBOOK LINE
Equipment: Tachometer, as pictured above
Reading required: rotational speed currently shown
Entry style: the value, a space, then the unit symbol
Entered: 8750 rpm
